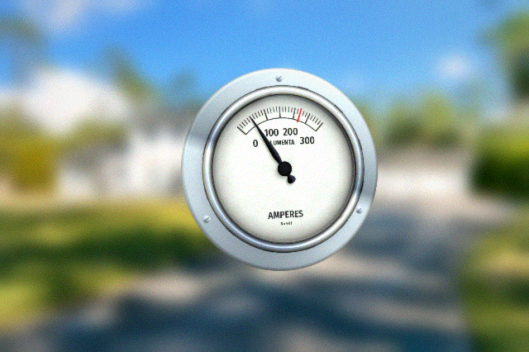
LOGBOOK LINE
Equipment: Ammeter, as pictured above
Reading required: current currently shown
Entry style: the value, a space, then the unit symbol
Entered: 50 A
